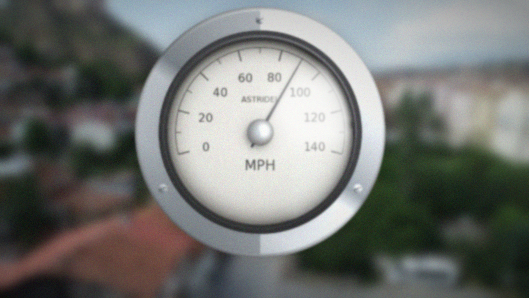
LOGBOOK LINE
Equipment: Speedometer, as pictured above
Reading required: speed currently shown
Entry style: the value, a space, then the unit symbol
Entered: 90 mph
